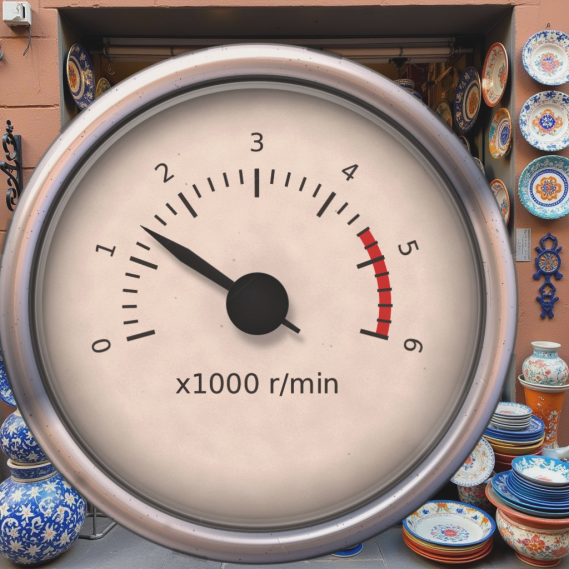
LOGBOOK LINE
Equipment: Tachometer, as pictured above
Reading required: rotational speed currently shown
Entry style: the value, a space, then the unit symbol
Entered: 1400 rpm
